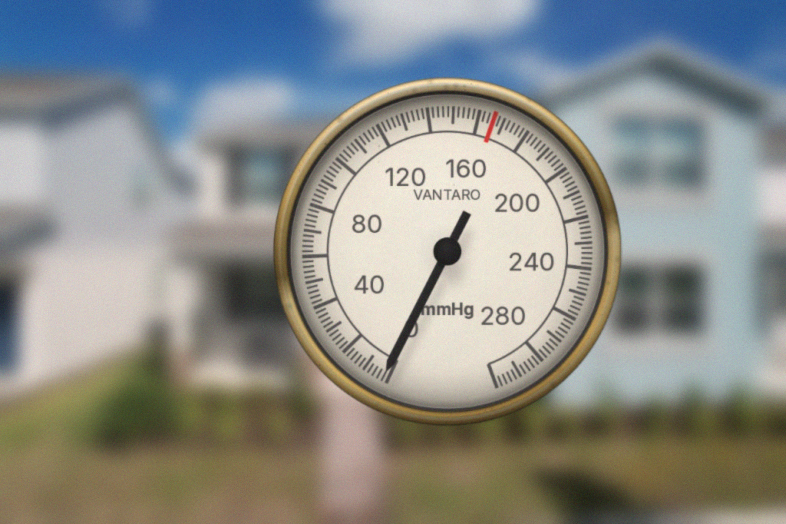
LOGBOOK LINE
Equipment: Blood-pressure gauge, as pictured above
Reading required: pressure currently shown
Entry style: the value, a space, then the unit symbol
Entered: 2 mmHg
